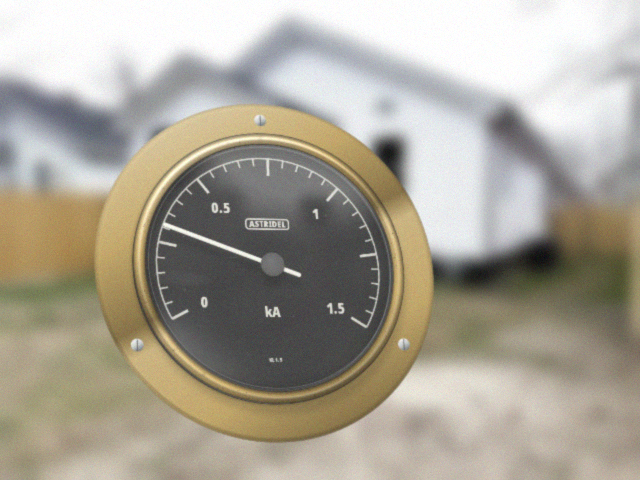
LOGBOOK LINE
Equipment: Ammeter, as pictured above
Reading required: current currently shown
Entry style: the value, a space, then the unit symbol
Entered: 0.3 kA
